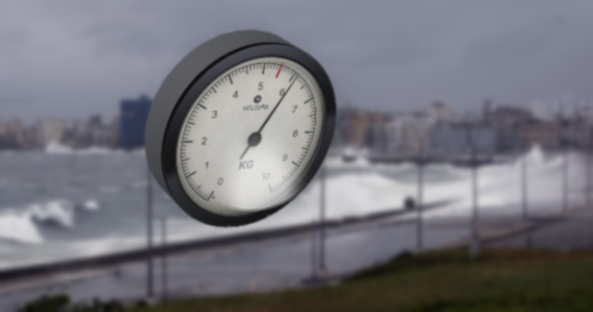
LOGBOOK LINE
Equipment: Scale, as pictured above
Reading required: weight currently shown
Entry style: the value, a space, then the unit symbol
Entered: 6 kg
